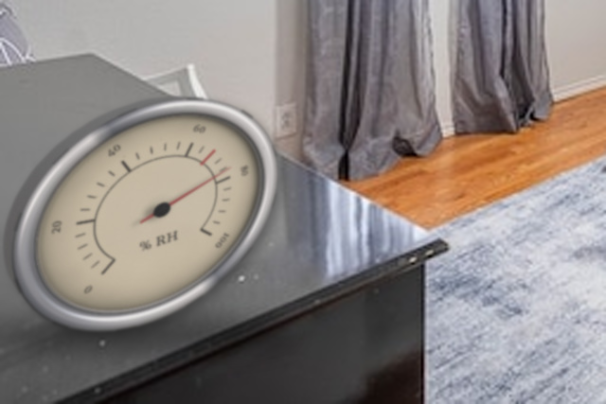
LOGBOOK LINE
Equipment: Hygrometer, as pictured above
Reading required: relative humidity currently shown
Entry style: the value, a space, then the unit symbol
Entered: 76 %
